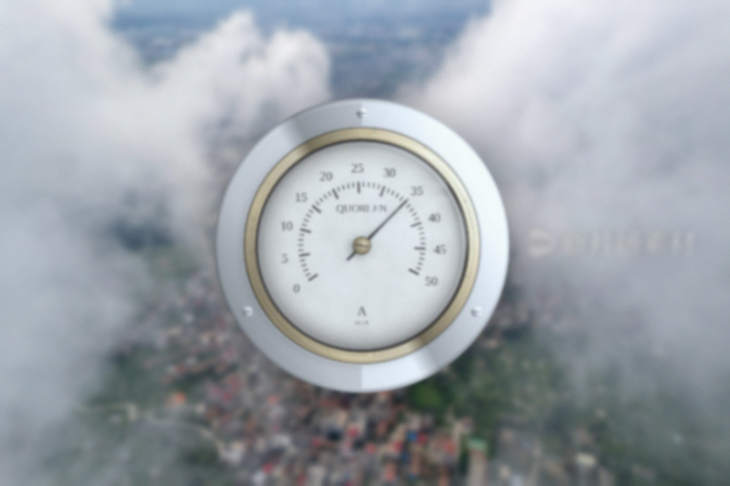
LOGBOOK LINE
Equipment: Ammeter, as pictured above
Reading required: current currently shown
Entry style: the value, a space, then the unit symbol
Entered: 35 A
